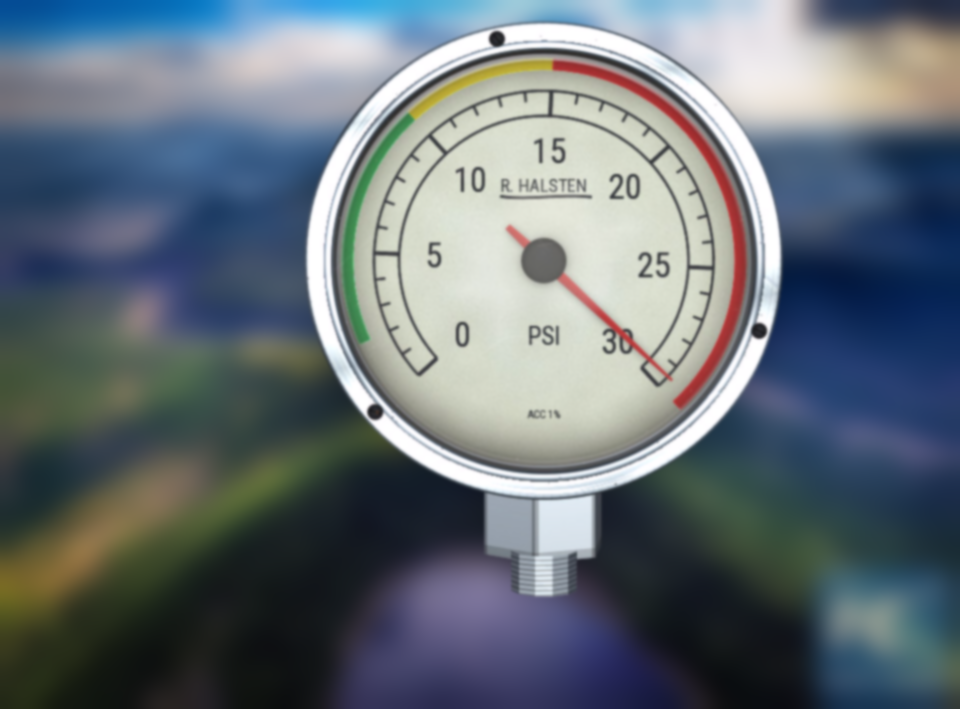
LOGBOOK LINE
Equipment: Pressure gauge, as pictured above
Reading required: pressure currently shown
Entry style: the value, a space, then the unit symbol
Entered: 29.5 psi
